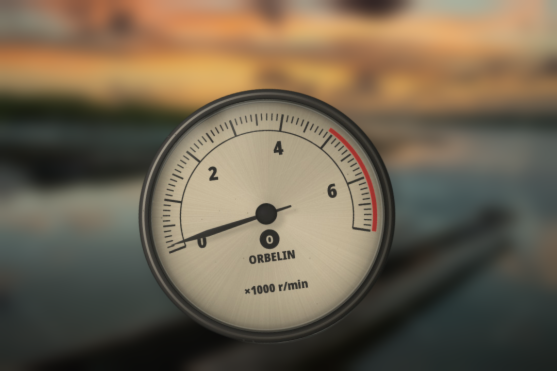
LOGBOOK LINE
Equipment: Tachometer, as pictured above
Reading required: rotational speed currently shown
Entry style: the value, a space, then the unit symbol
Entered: 100 rpm
